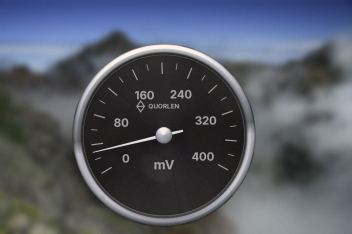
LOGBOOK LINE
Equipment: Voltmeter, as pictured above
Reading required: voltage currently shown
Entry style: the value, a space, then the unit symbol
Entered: 30 mV
